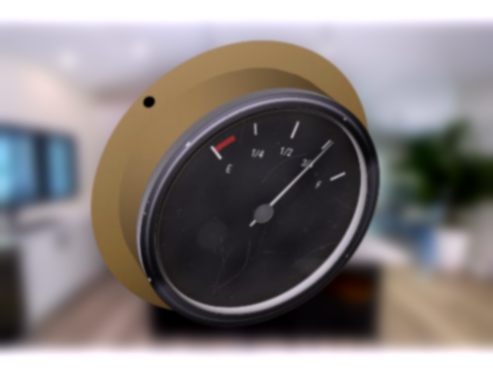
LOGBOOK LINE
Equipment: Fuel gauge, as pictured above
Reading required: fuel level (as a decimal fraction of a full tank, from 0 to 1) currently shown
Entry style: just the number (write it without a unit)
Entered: 0.75
